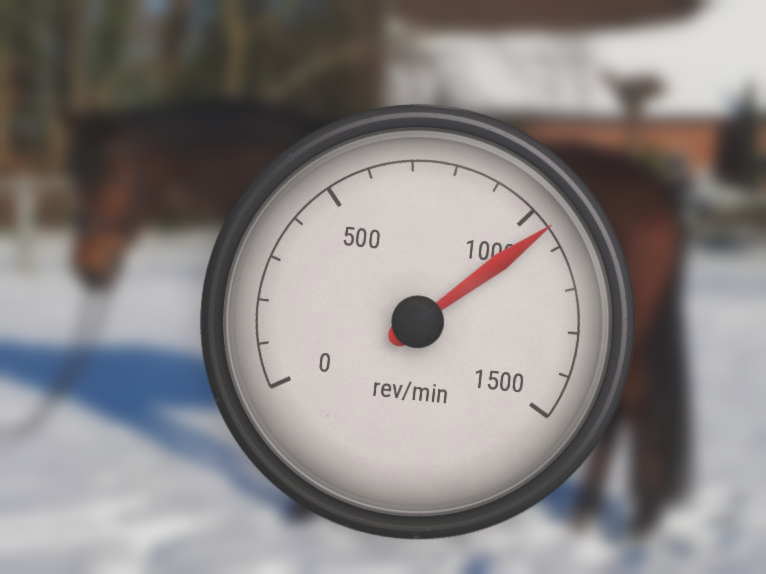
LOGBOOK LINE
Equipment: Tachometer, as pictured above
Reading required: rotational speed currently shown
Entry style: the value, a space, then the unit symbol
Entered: 1050 rpm
